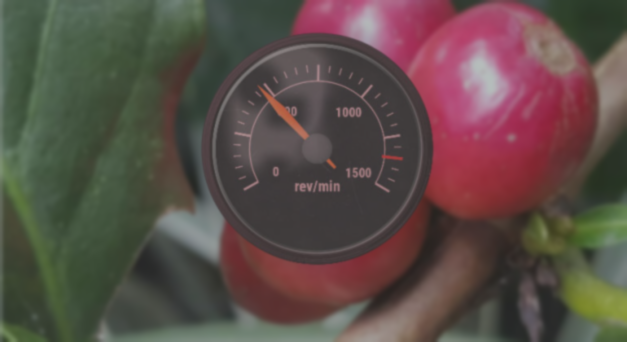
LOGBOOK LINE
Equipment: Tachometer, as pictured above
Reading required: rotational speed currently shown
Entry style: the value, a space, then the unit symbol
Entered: 475 rpm
